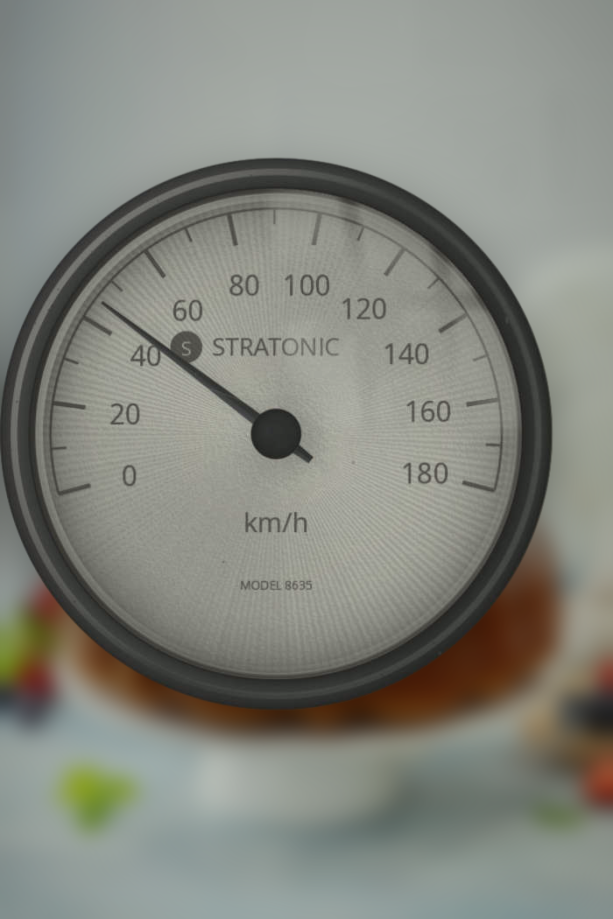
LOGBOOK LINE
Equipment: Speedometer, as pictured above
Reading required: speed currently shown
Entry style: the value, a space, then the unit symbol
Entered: 45 km/h
